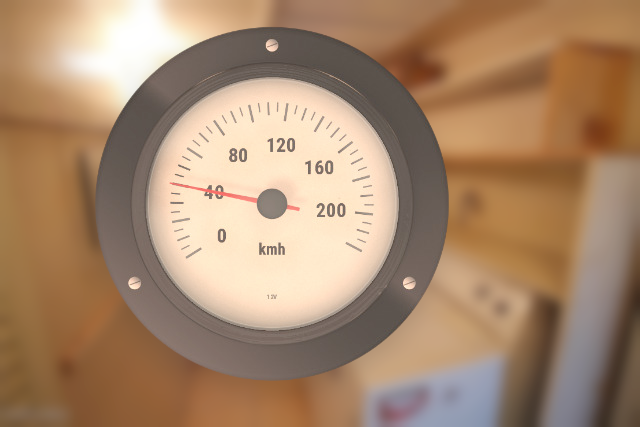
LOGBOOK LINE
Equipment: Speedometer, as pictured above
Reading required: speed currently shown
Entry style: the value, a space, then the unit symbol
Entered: 40 km/h
